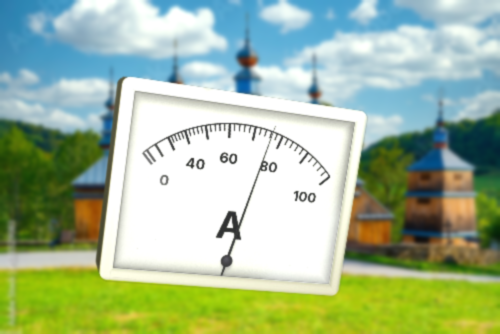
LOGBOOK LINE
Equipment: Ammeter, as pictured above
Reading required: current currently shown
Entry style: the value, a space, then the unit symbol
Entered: 76 A
